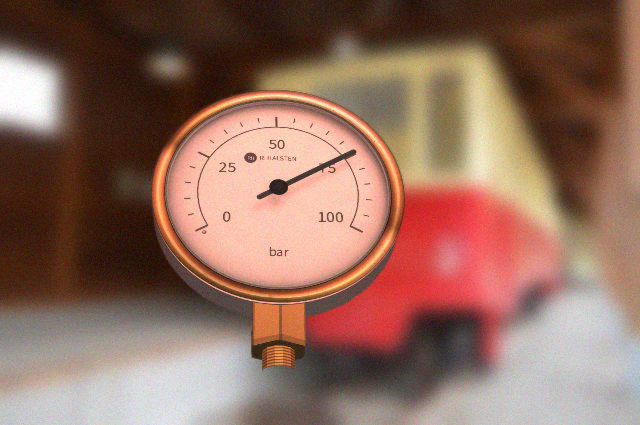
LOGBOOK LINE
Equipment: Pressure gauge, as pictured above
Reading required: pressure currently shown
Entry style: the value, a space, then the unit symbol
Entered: 75 bar
